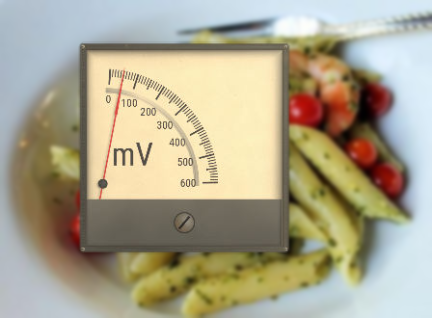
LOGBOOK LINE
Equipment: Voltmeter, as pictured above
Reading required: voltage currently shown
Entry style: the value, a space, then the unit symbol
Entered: 50 mV
